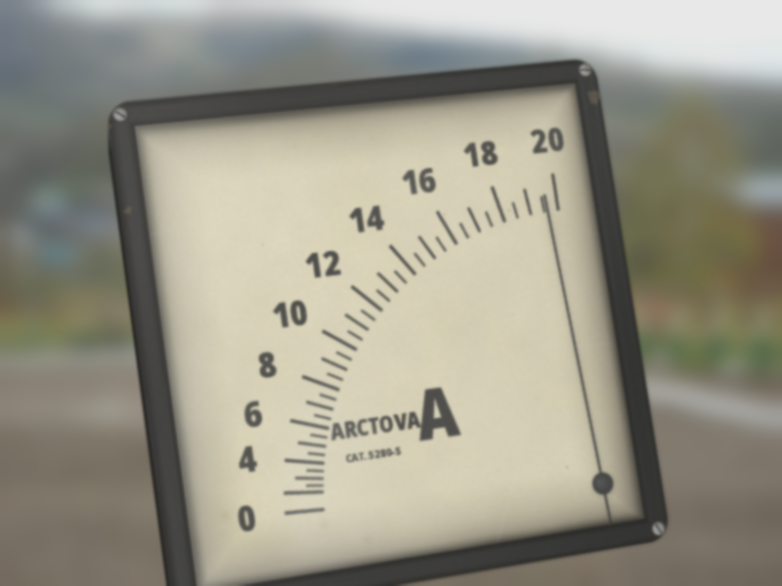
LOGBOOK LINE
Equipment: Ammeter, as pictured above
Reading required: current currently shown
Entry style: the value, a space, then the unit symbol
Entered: 19.5 A
